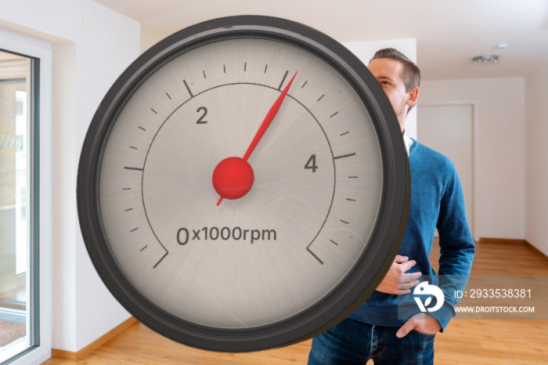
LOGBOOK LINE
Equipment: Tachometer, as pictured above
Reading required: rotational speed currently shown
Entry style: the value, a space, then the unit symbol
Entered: 3100 rpm
